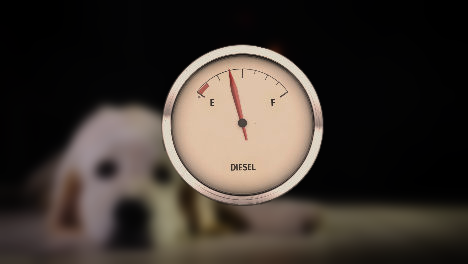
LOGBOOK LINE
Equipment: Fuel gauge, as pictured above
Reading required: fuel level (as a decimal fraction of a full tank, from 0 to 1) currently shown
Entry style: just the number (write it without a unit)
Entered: 0.375
